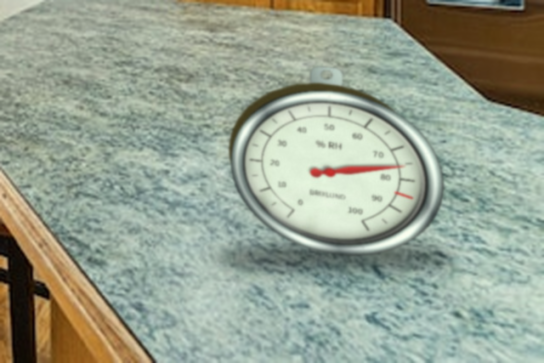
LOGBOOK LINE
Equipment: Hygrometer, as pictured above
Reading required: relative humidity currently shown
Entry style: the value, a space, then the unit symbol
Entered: 75 %
